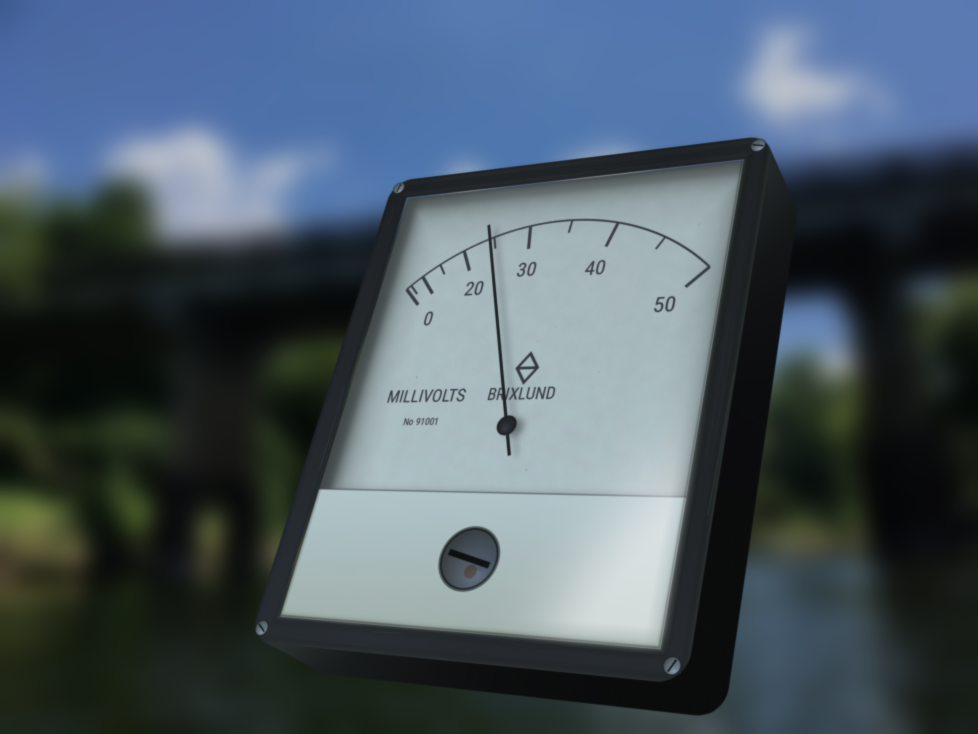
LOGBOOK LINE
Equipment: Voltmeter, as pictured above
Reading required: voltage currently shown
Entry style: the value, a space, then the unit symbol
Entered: 25 mV
